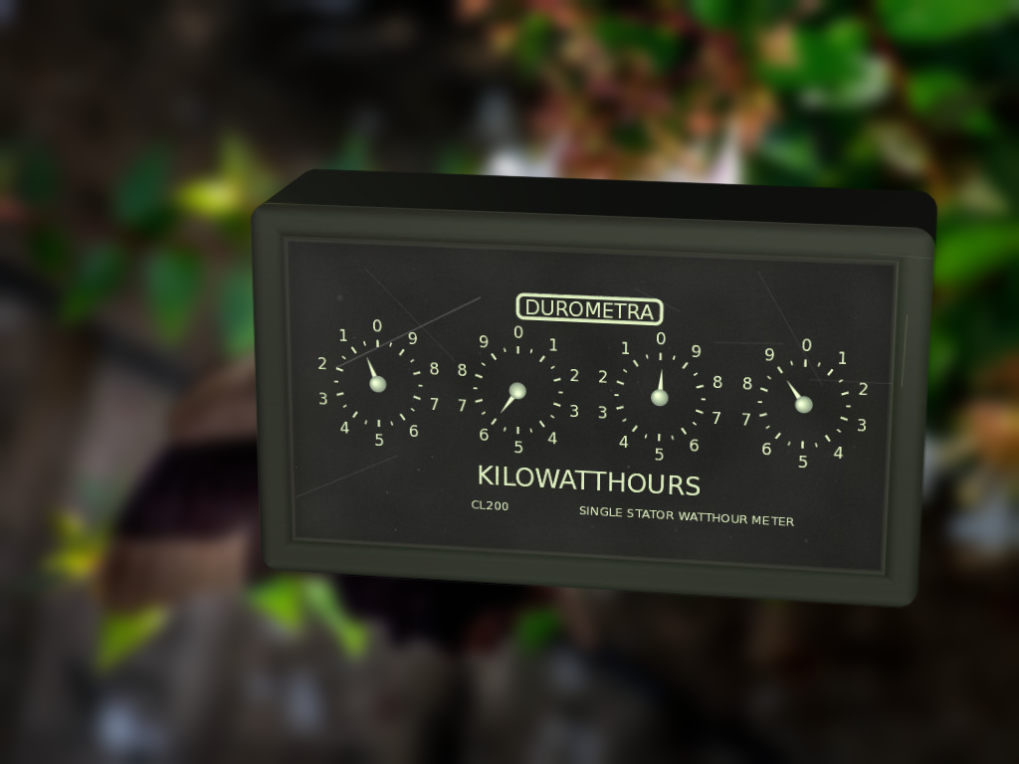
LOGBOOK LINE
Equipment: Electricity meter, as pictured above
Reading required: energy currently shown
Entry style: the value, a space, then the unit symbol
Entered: 599 kWh
